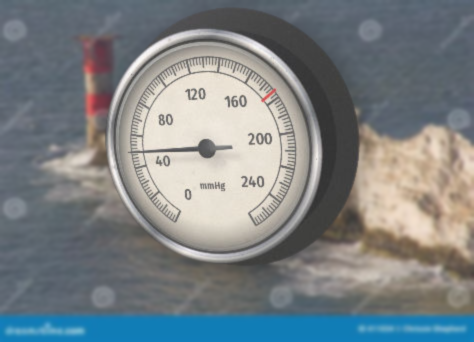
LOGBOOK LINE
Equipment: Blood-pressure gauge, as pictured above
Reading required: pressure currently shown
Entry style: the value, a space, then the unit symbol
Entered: 50 mmHg
